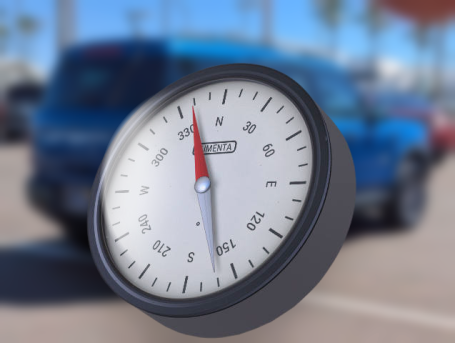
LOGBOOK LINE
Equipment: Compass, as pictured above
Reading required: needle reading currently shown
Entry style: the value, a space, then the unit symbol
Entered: 340 °
